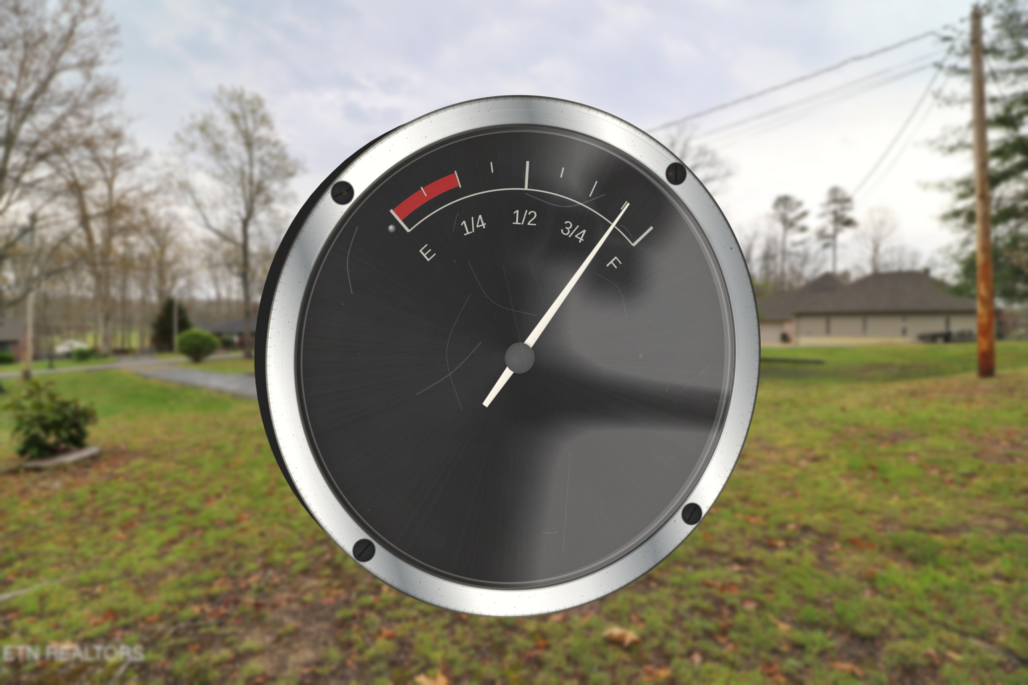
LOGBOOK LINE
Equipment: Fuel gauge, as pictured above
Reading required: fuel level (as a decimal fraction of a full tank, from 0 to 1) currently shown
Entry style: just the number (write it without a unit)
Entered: 0.875
